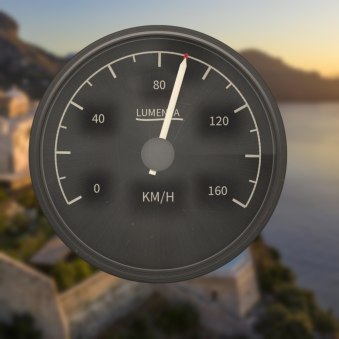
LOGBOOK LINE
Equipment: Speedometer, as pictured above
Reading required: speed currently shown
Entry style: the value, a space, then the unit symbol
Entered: 90 km/h
